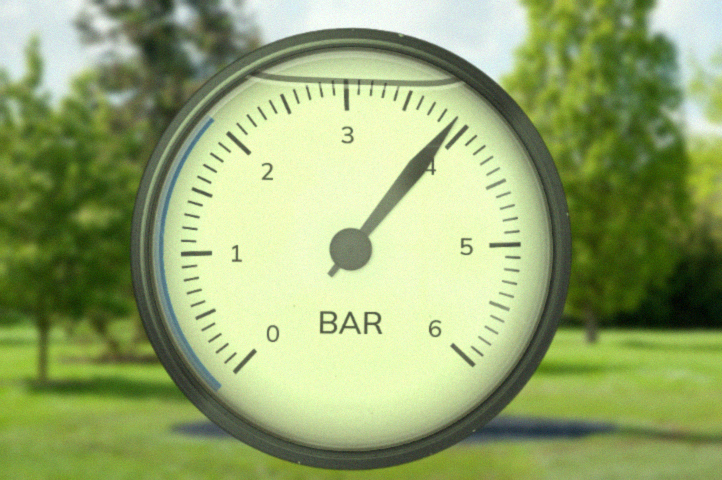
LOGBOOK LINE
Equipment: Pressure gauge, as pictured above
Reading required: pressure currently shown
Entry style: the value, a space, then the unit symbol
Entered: 3.9 bar
